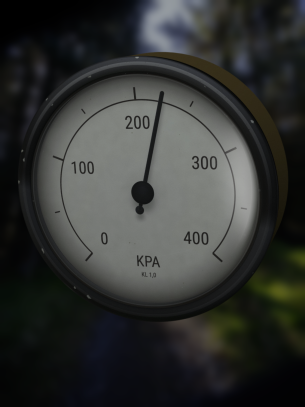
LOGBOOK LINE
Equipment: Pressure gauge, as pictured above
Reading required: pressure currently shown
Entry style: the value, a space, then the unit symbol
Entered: 225 kPa
